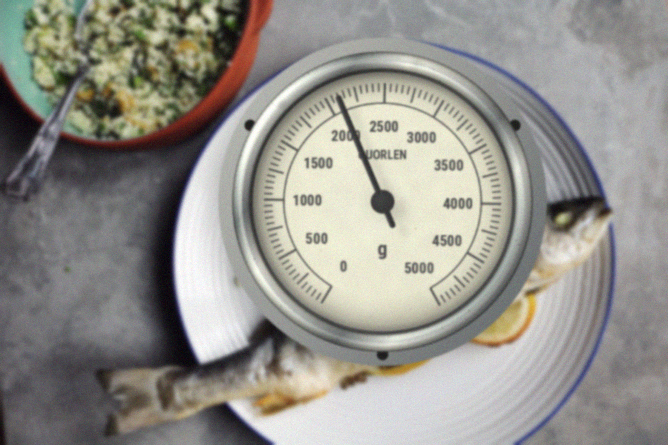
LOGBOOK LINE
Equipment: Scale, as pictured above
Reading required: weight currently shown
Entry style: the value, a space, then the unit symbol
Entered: 2100 g
